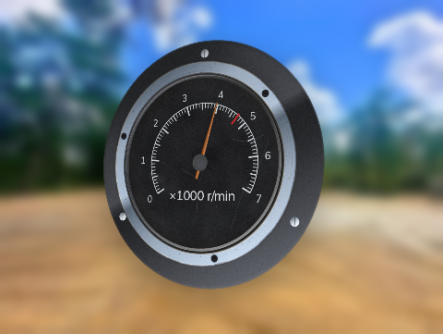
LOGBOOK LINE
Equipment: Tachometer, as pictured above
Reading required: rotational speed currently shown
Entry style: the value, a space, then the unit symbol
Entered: 4000 rpm
